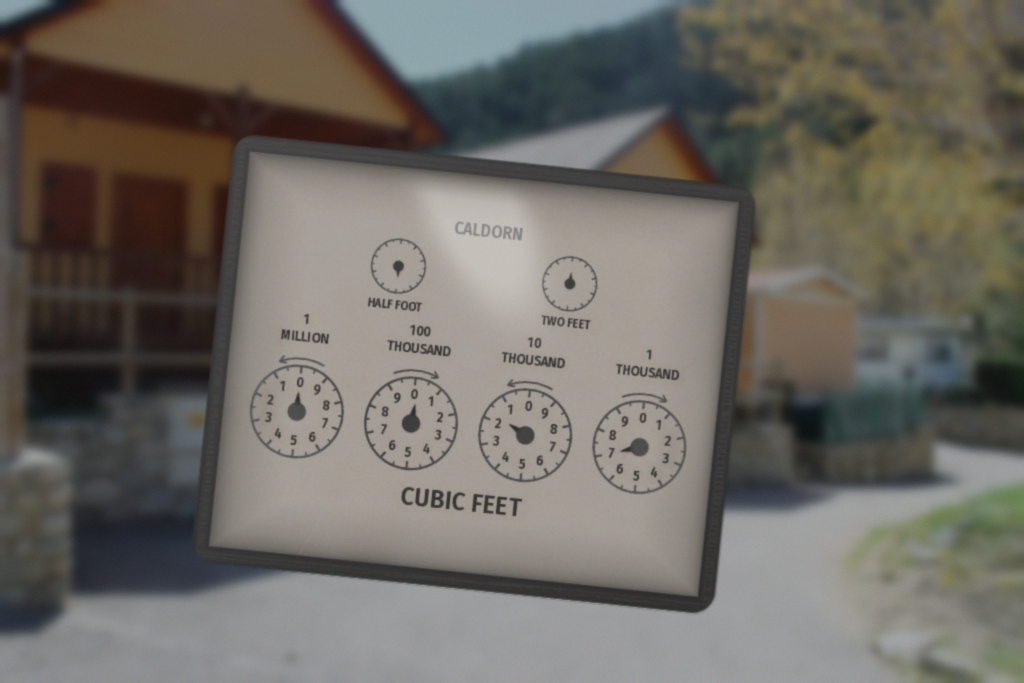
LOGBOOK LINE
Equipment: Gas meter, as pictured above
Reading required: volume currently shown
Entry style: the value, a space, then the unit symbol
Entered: 1700 ft³
